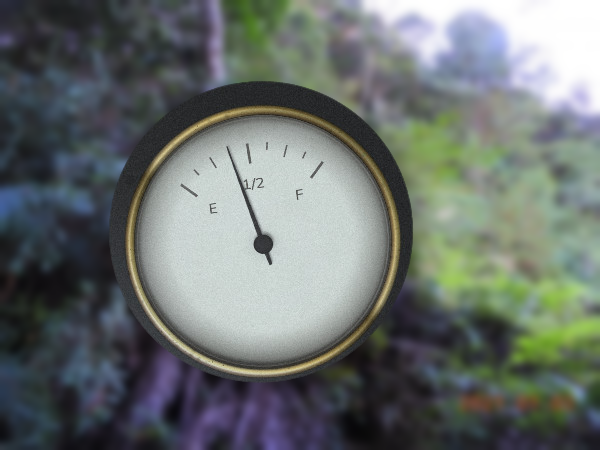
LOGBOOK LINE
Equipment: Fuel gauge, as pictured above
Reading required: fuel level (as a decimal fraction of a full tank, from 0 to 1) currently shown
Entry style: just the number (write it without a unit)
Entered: 0.375
